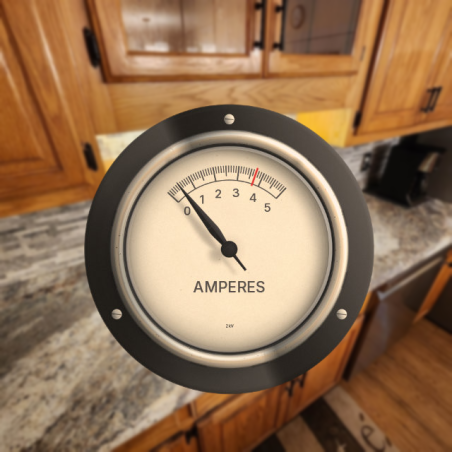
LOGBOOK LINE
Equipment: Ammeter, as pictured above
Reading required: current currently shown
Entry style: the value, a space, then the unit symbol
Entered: 0.5 A
